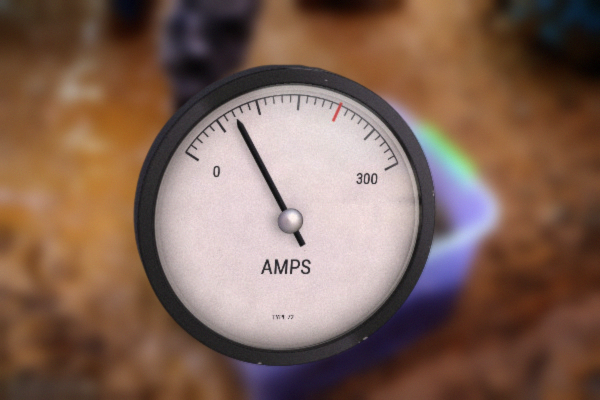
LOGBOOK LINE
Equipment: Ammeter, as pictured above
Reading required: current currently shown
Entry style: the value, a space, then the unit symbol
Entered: 70 A
